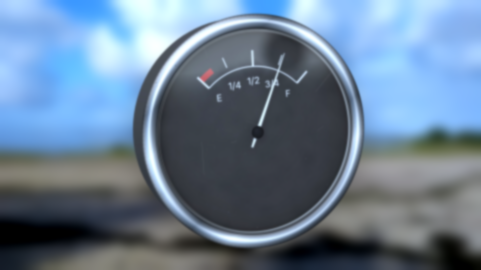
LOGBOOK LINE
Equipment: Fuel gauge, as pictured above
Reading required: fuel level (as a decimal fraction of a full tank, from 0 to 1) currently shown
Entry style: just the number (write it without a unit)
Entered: 0.75
